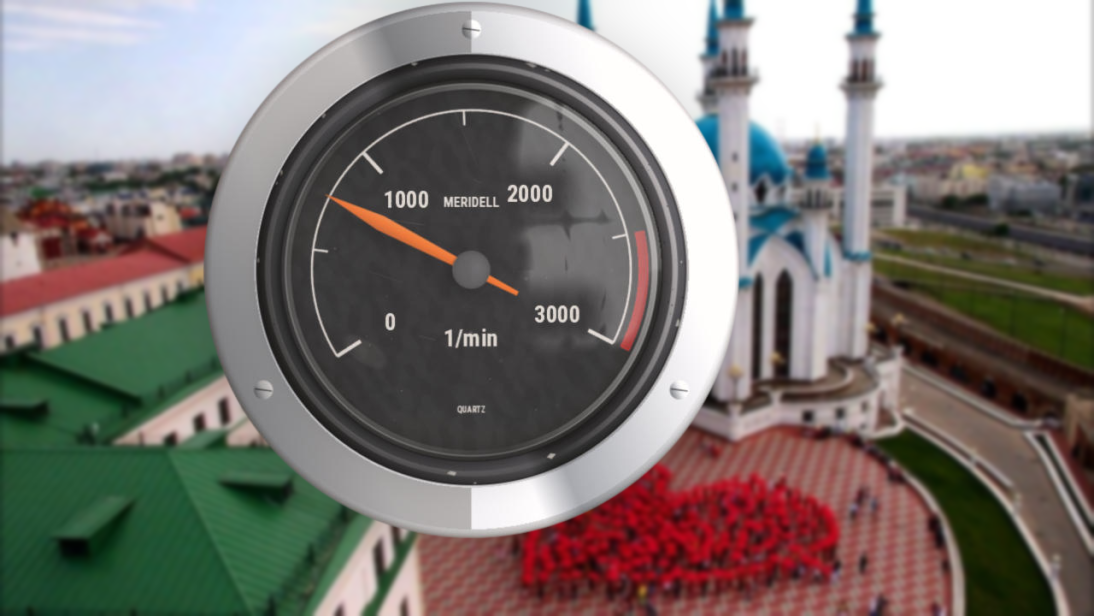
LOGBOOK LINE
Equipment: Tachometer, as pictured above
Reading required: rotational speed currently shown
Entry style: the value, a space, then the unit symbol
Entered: 750 rpm
